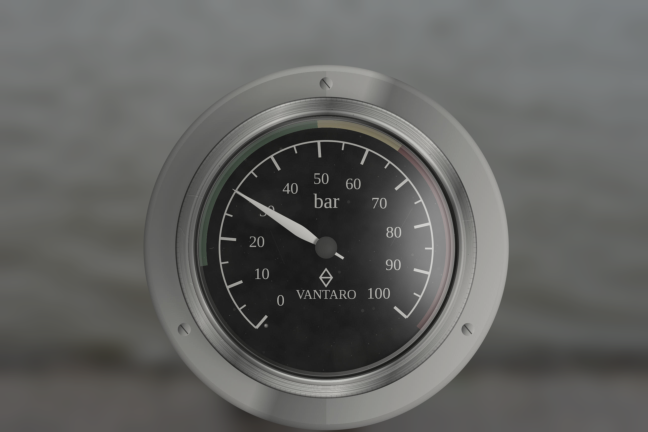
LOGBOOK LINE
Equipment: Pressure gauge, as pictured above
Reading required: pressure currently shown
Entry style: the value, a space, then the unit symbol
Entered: 30 bar
